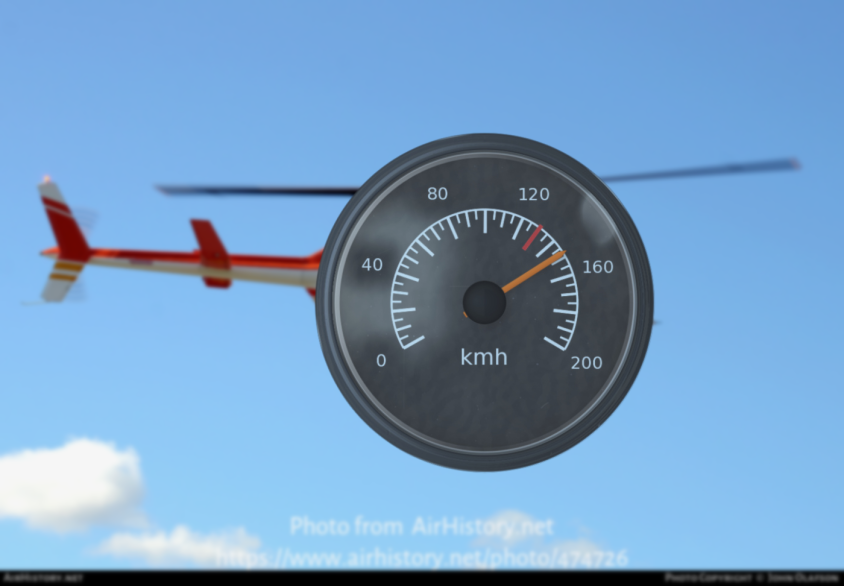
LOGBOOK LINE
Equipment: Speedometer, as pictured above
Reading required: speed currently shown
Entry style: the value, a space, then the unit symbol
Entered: 147.5 km/h
